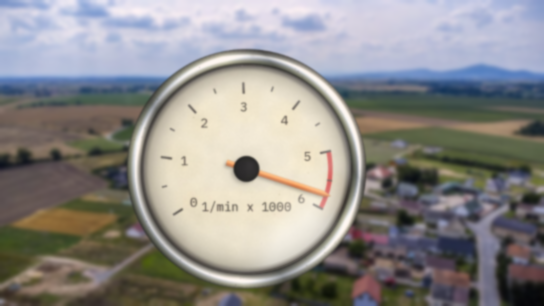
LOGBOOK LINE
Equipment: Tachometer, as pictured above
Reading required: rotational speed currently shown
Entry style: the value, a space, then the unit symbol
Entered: 5750 rpm
